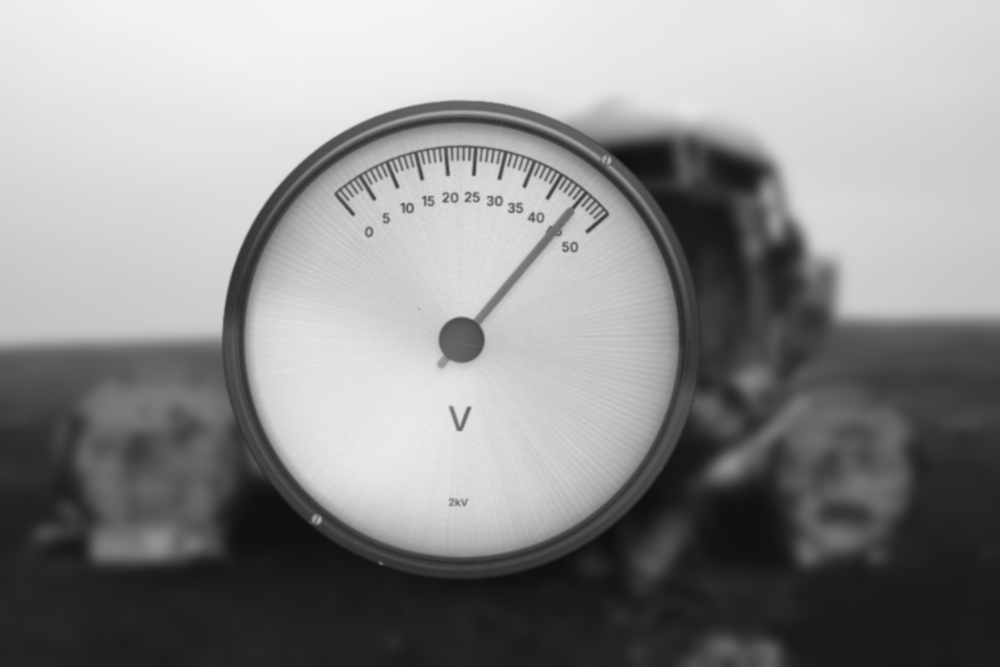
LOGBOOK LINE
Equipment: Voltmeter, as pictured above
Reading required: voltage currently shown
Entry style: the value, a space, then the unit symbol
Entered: 45 V
